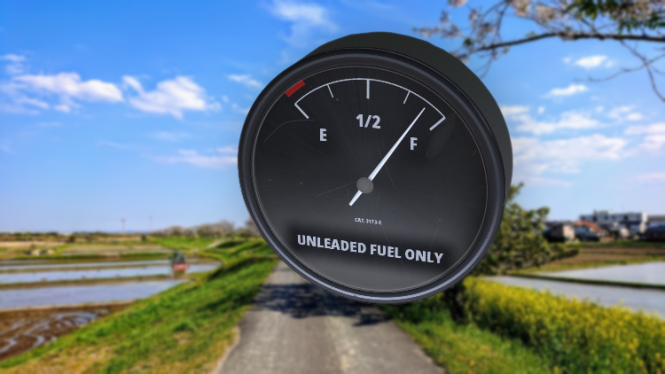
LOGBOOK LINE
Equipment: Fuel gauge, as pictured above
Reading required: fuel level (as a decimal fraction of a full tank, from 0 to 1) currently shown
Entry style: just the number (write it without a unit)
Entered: 0.875
